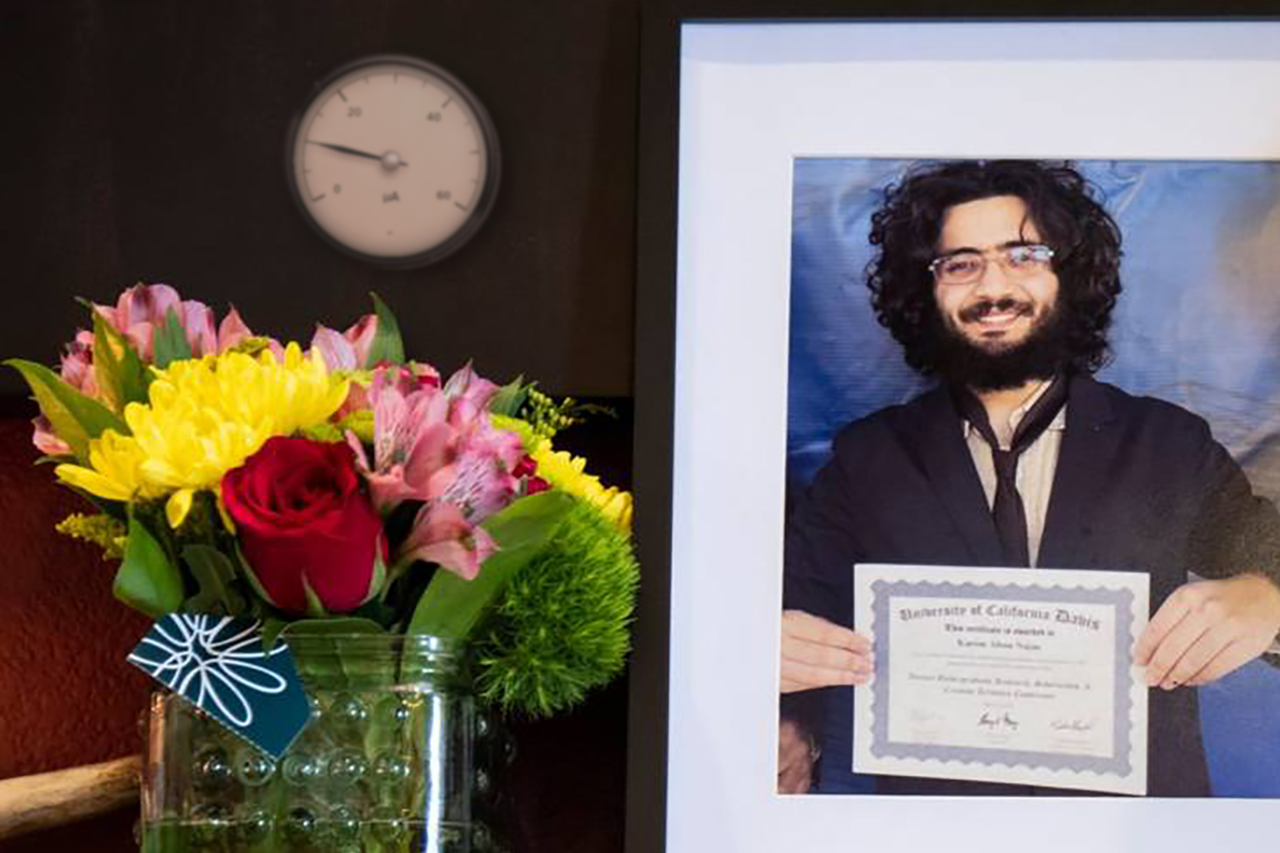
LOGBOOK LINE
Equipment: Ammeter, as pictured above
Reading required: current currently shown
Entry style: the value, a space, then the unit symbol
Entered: 10 µA
